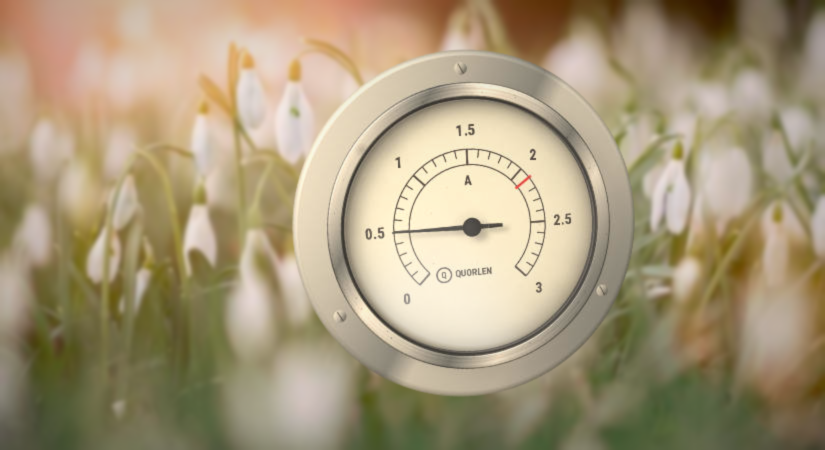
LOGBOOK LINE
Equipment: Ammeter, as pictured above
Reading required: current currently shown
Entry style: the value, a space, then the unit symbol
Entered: 0.5 A
